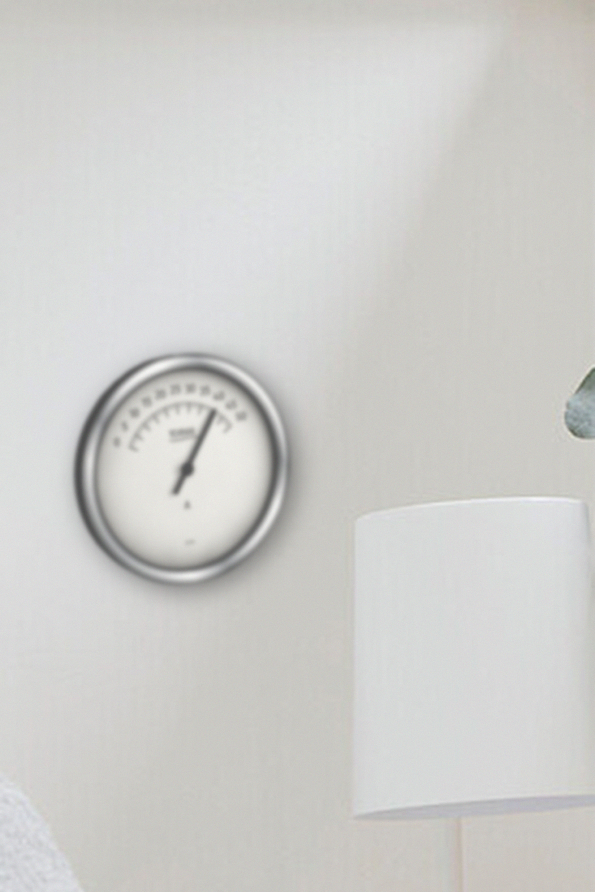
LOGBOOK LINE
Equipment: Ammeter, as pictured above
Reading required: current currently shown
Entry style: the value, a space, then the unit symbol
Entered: 40 A
